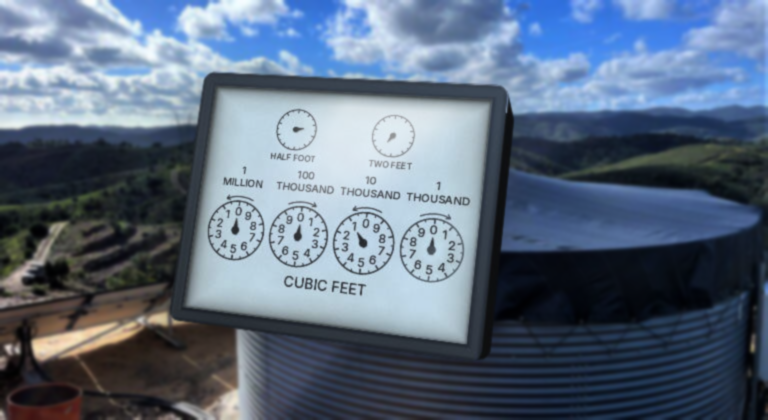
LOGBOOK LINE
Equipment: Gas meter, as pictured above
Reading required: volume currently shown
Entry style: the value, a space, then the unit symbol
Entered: 1000 ft³
